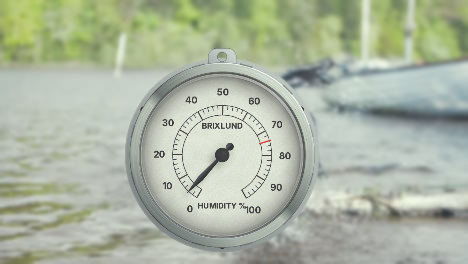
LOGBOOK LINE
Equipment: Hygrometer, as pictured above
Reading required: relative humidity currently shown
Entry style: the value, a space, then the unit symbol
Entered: 4 %
